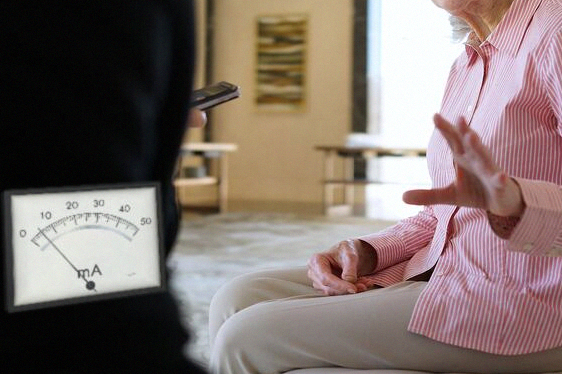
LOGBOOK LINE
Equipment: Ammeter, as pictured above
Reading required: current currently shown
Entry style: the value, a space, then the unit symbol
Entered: 5 mA
